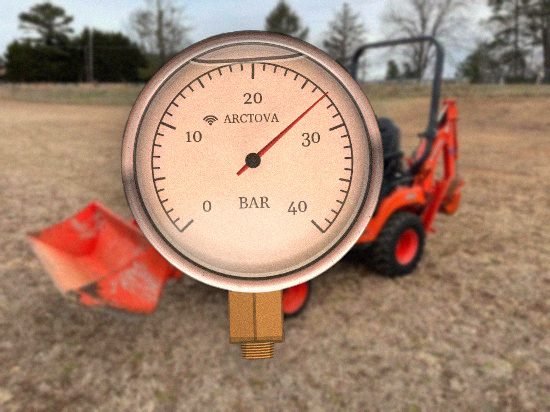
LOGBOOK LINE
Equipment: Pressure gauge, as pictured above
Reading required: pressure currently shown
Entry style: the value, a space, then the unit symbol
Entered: 27 bar
